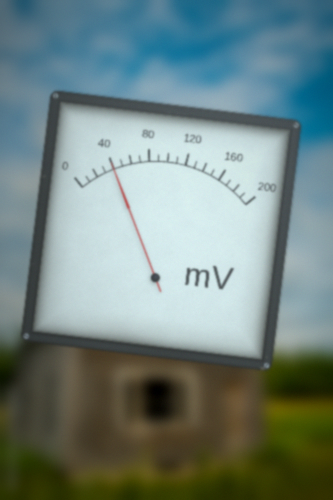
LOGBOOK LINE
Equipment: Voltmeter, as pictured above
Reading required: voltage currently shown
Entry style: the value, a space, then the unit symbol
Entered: 40 mV
